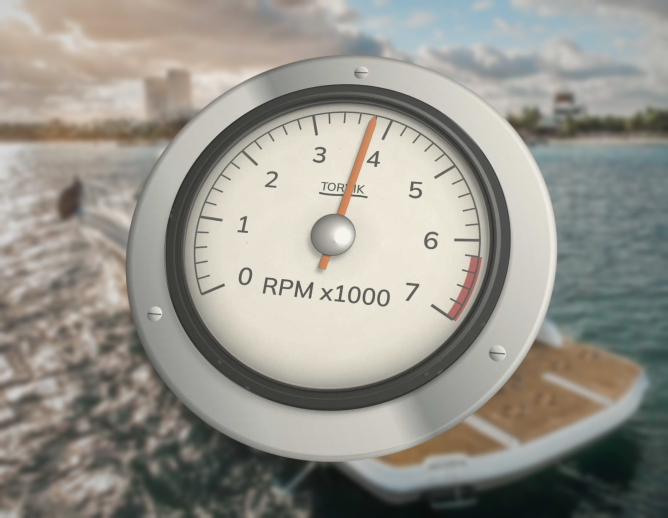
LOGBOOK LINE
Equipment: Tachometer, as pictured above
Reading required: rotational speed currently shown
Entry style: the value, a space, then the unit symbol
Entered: 3800 rpm
